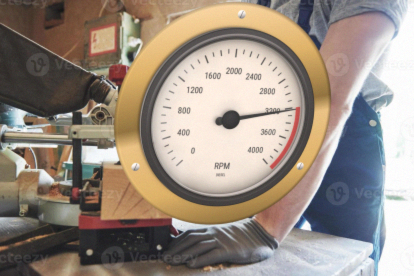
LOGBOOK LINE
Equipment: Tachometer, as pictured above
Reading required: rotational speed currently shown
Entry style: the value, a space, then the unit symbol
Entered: 3200 rpm
